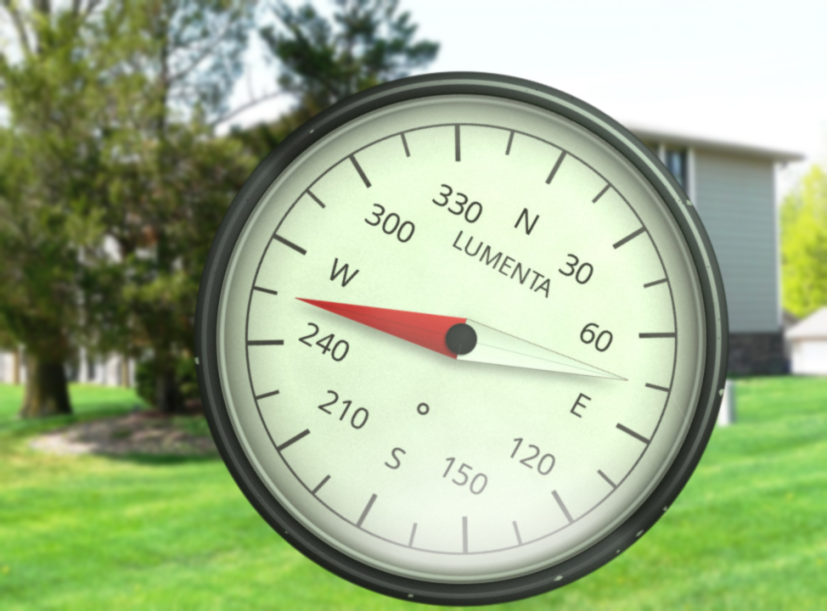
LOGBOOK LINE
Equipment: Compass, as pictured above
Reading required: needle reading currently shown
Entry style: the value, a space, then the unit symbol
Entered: 255 °
